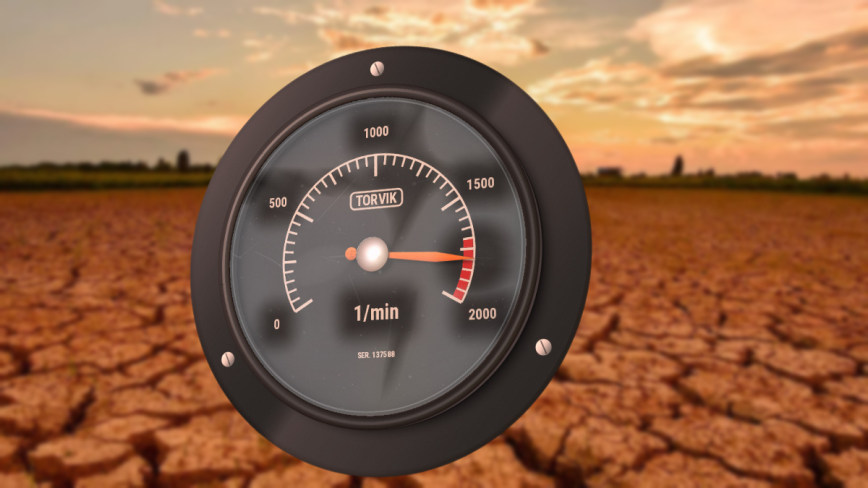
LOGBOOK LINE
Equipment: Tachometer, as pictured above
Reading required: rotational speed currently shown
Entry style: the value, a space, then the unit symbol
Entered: 1800 rpm
